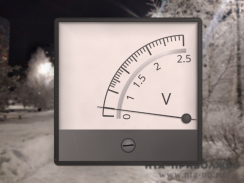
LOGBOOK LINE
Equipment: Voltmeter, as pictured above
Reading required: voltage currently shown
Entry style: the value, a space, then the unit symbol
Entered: 0.5 V
